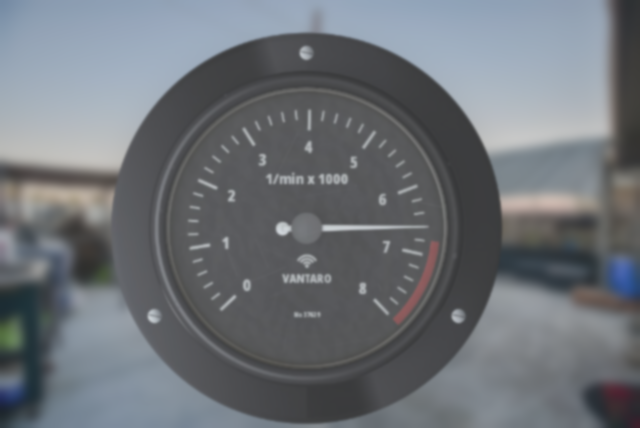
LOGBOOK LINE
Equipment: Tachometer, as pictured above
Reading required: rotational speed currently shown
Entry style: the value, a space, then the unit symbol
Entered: 6600 rpm
